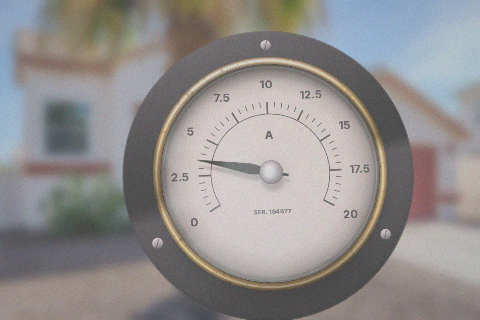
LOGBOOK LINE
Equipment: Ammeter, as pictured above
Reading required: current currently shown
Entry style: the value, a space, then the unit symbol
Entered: 3.5 A
